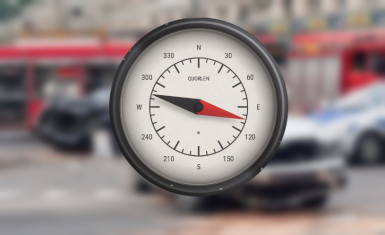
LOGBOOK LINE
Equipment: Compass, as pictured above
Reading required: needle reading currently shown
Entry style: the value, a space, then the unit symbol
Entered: 105 °
